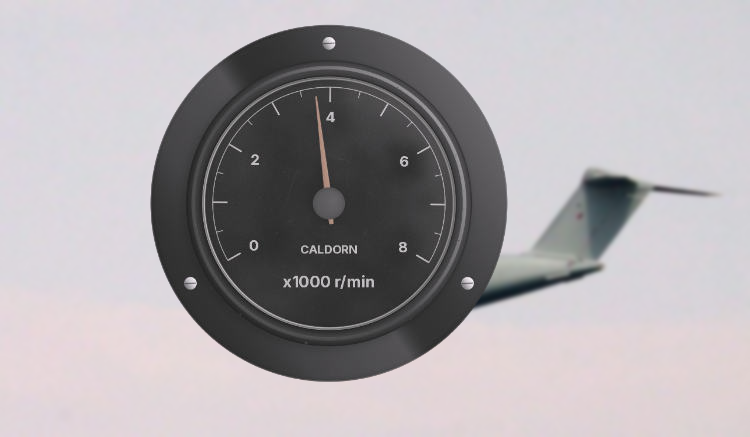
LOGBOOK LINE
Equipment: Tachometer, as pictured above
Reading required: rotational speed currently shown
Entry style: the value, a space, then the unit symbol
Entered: 3750 rpm
